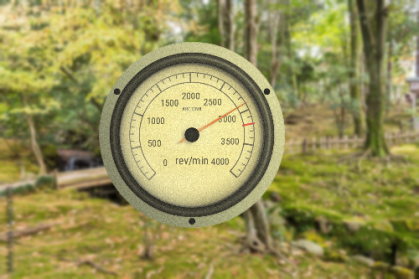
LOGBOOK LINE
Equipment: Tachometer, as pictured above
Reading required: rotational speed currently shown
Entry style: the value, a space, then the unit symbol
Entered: 2900 rpm
